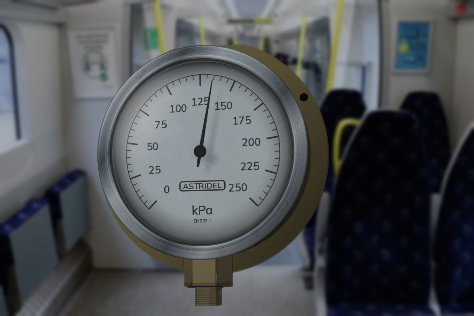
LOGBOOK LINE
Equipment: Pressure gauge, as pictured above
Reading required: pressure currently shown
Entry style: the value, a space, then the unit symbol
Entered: 135 kPa
